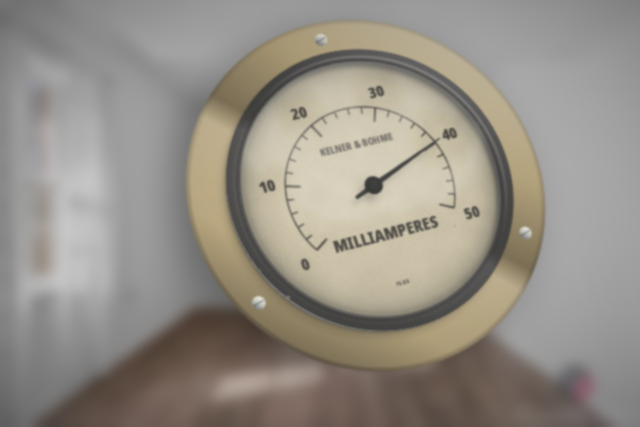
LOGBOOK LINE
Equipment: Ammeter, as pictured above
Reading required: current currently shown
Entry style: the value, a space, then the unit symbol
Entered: 40 mA
